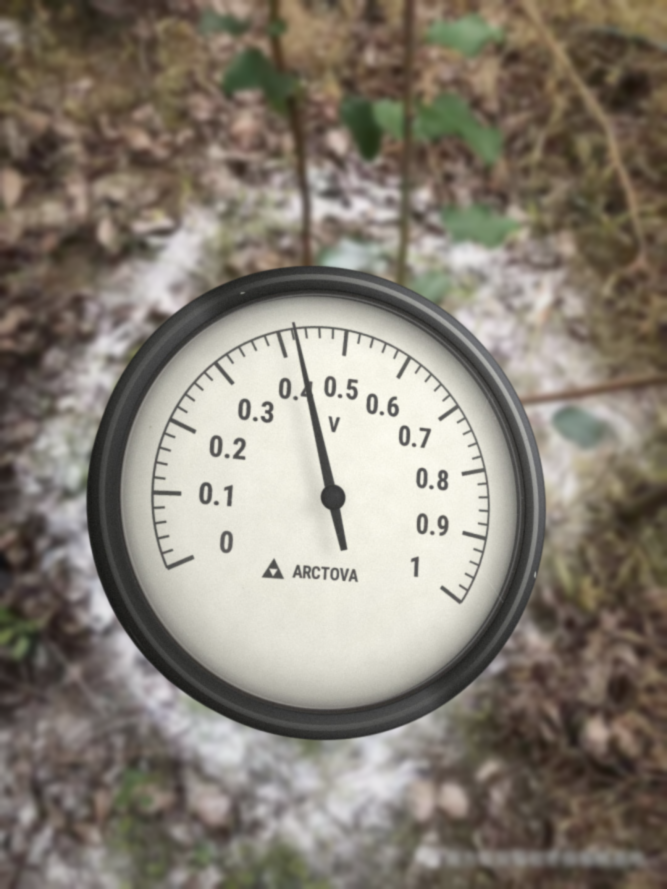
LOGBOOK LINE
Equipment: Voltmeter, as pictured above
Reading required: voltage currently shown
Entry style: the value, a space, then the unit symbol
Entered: 0.42 V
